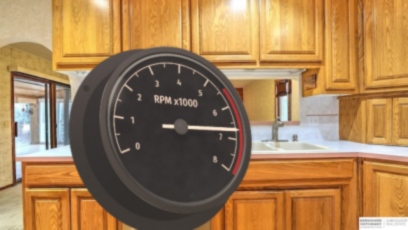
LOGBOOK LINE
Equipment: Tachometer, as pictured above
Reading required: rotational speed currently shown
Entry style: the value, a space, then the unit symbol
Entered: 6750 rpm
